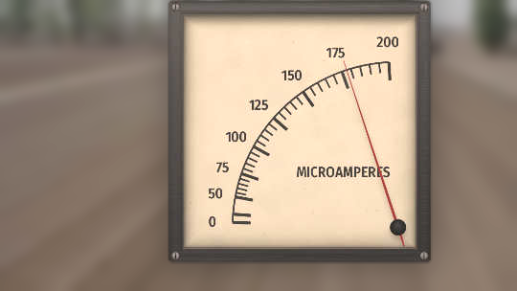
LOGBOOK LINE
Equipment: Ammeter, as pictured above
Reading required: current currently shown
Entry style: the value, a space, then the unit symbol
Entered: 177.5 µA
